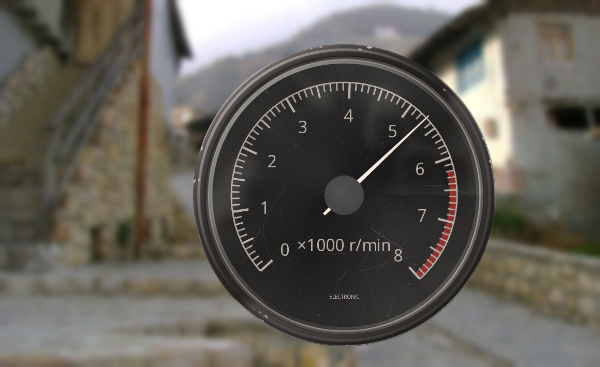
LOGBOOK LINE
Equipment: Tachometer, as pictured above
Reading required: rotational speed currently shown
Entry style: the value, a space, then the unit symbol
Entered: 5300 rpm
